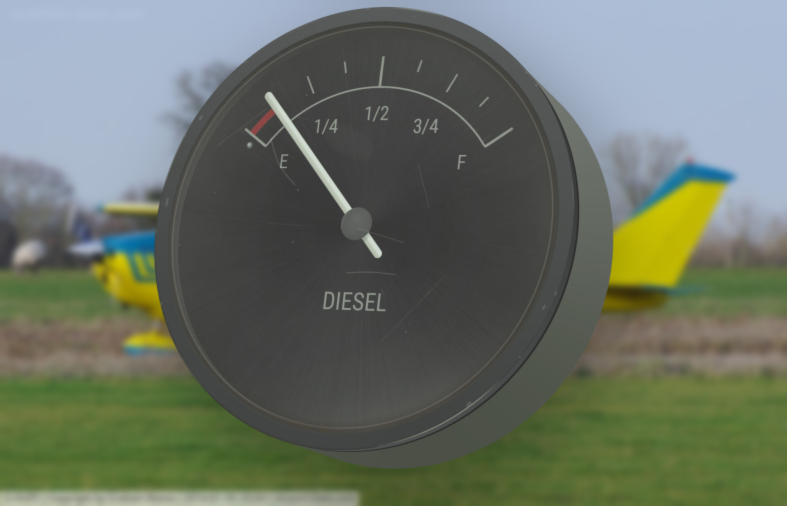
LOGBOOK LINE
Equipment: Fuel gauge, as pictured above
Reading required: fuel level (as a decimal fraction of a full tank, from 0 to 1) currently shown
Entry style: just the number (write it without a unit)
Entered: 0.125
